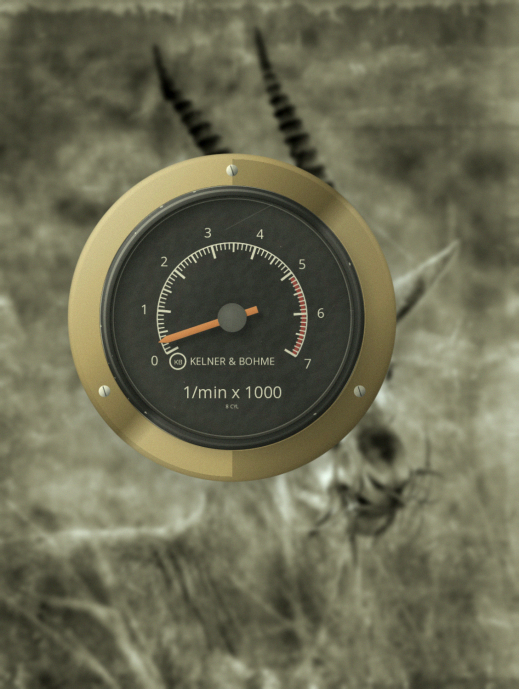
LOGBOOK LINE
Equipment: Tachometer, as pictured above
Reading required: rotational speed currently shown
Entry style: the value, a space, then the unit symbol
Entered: 300 rpm
